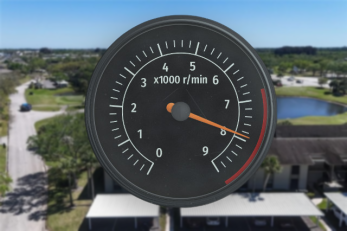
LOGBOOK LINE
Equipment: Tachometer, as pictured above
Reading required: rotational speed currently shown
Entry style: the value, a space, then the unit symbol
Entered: 7900 rpm
